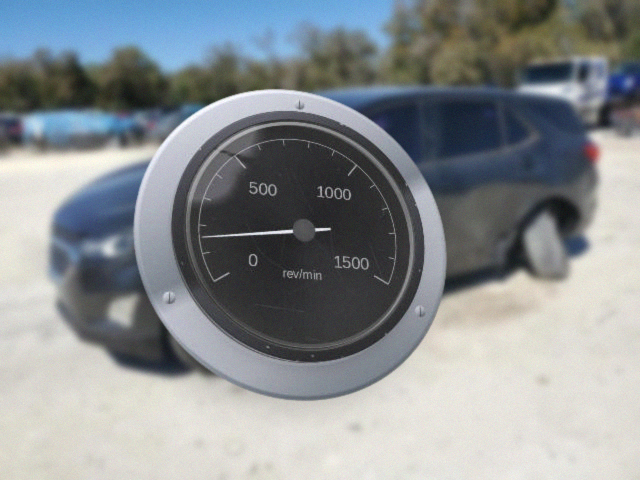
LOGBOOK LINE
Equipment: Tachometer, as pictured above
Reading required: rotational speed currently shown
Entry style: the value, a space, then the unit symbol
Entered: 150 rpm
